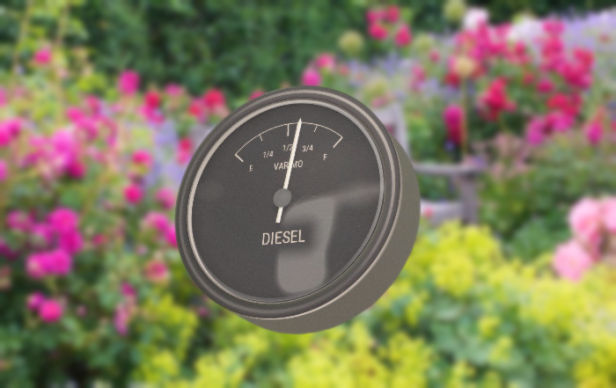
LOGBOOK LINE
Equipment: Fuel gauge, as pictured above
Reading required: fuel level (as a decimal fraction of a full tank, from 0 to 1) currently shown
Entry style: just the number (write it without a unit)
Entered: 0.625
